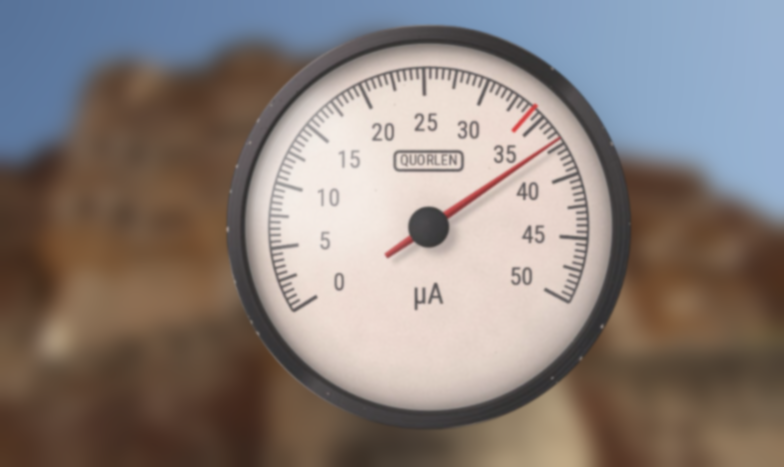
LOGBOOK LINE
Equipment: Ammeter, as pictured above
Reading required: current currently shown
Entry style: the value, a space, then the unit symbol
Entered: 37 µA
